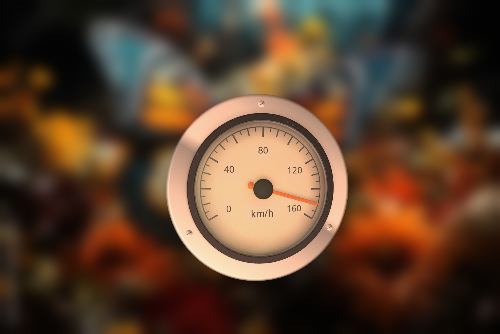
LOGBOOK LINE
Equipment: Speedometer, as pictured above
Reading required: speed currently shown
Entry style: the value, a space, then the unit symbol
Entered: 150 km/h
